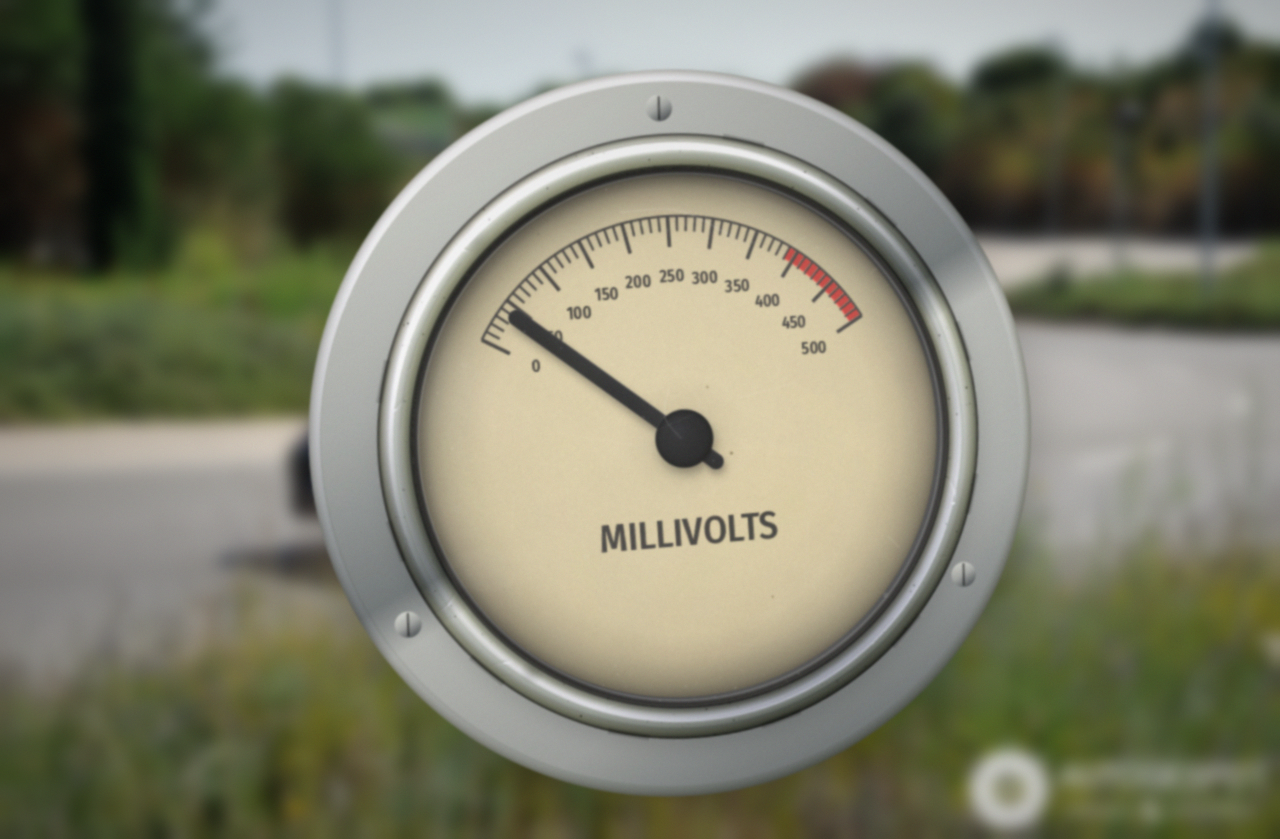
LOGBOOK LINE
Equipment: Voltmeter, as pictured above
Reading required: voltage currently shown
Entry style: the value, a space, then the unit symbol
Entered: 40 mV
